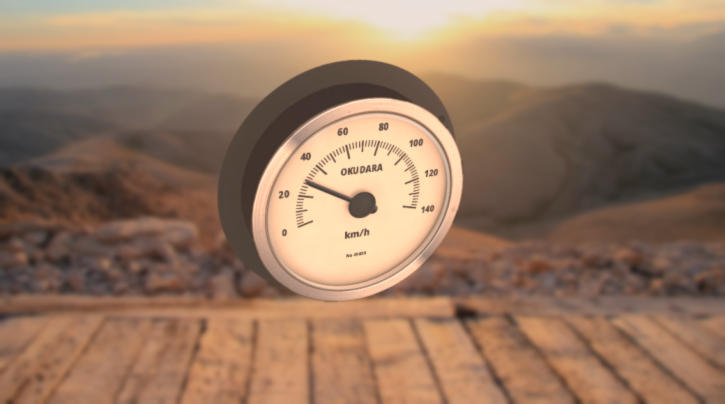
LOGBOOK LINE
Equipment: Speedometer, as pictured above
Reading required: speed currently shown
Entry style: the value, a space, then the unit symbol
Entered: 30 km/h
